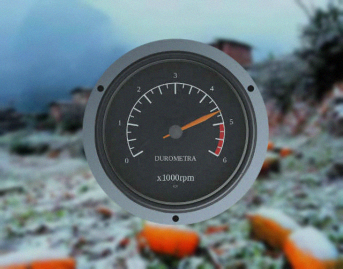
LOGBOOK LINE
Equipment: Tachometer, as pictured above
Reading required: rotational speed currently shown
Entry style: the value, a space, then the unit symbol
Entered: 4625 rpm
